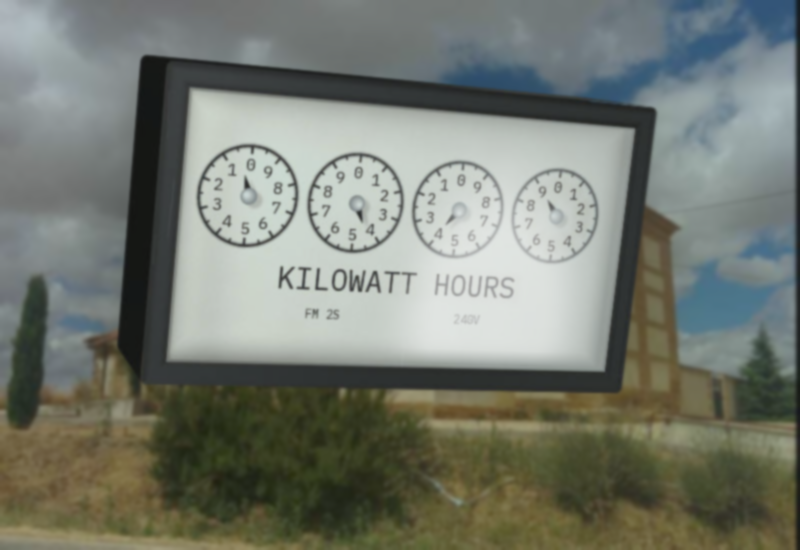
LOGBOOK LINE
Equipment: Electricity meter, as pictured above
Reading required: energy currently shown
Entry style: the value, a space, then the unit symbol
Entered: 439 kWh
